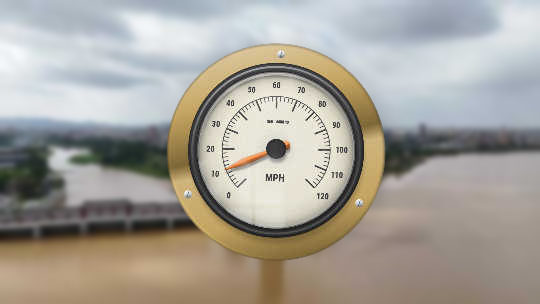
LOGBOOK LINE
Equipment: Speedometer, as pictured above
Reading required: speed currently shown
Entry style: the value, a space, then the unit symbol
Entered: 10 mph
